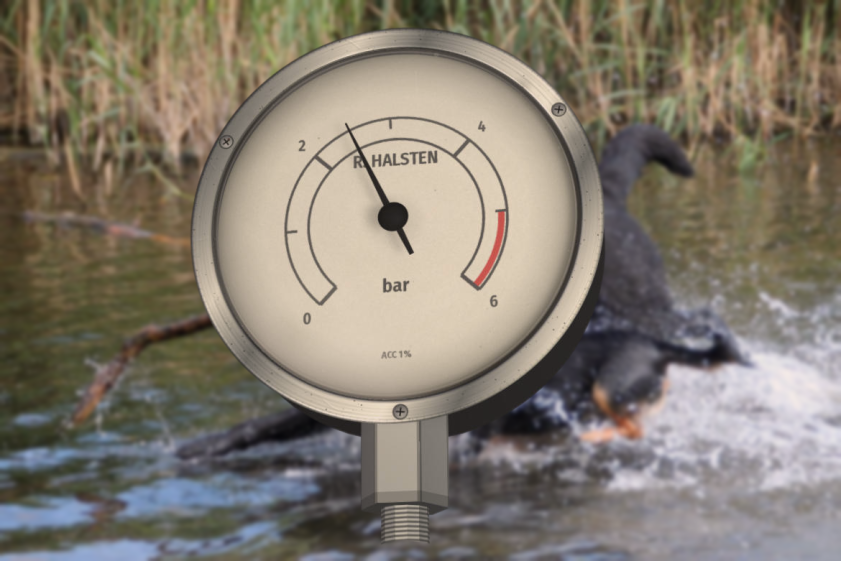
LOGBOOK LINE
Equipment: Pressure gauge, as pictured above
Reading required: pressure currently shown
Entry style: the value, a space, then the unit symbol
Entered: 2.5 bar
